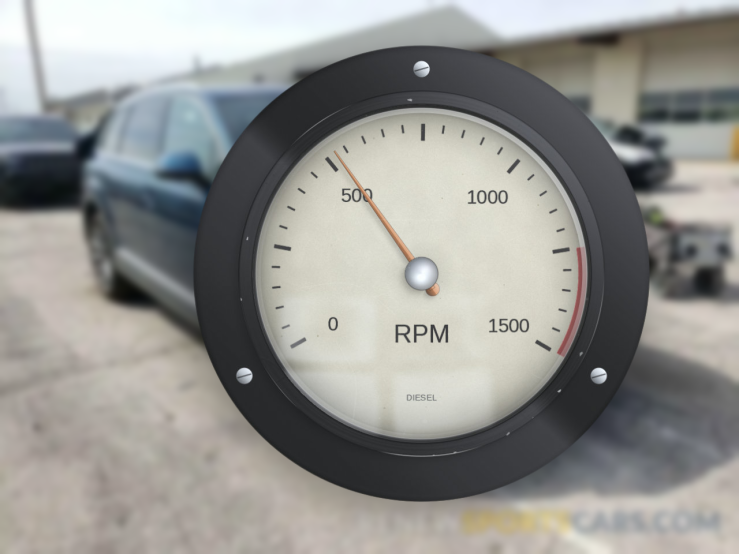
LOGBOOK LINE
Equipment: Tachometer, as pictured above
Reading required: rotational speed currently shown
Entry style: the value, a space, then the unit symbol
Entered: 525 rpm
